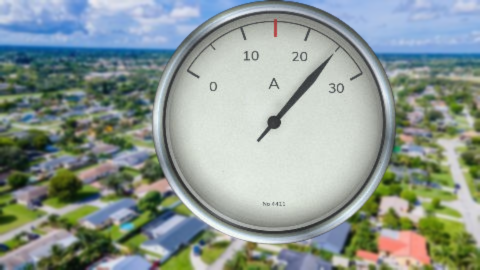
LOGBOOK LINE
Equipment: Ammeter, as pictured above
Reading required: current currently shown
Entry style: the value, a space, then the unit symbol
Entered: 25 A
